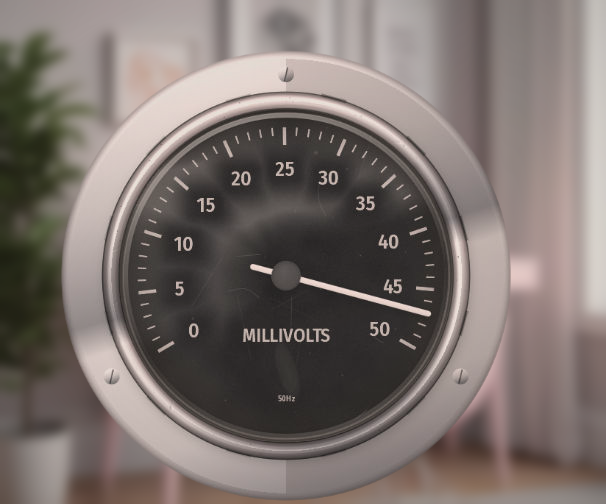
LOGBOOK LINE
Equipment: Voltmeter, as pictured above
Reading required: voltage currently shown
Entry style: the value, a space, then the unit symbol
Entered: 47 mV
